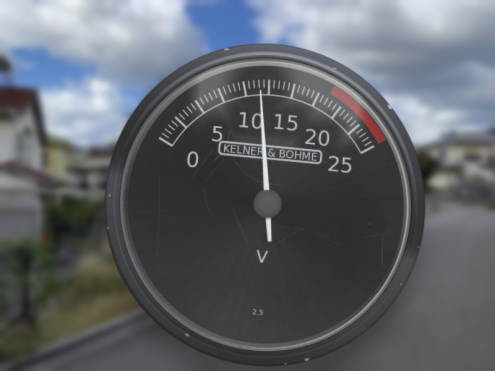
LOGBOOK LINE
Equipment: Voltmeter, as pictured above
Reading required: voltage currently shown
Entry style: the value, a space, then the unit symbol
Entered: 11.5 V
